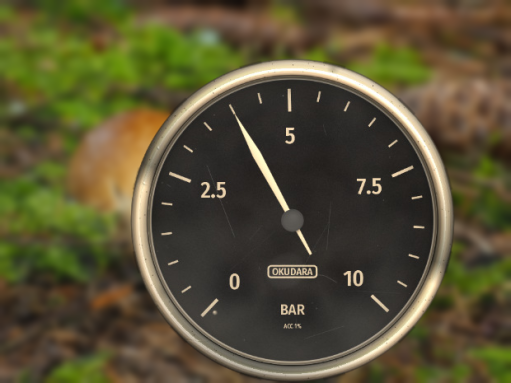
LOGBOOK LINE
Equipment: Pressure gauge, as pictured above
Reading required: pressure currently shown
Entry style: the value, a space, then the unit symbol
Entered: 4 bar
